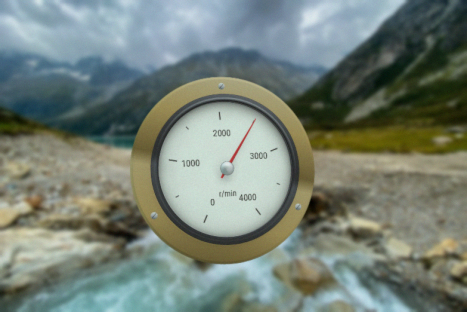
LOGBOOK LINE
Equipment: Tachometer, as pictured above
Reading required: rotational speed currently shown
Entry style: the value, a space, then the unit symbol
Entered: 2500 rpm
